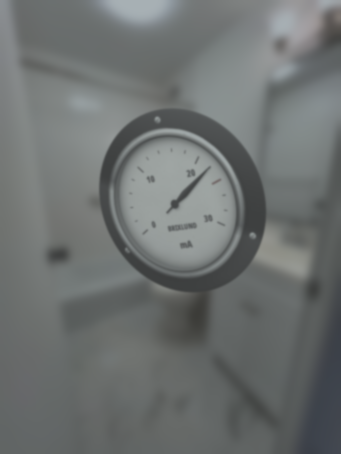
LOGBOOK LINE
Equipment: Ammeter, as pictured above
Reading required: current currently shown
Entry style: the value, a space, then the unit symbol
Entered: 22 mA
